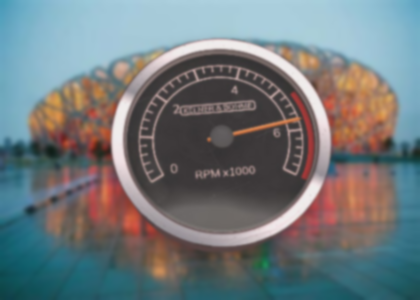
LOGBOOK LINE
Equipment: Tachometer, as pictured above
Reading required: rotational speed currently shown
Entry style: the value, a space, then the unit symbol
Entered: 5800 rpm
